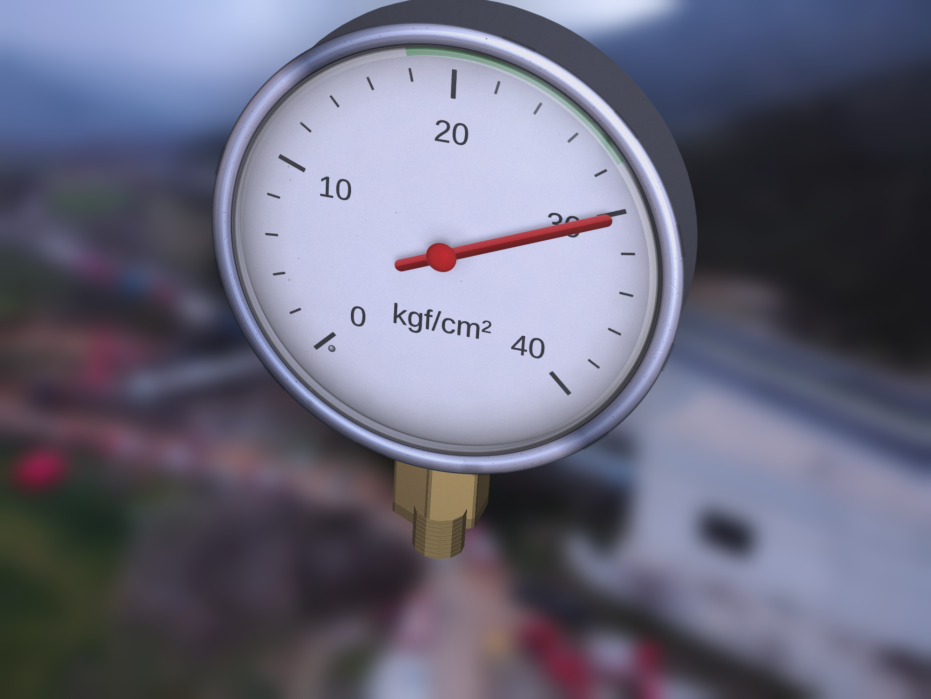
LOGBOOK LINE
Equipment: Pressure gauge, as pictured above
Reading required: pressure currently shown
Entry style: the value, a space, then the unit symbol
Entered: 30 kg/cm²
